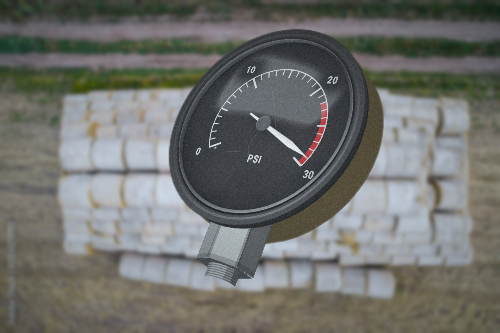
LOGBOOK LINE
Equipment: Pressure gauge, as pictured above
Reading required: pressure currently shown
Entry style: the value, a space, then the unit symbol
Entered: 29 psi
